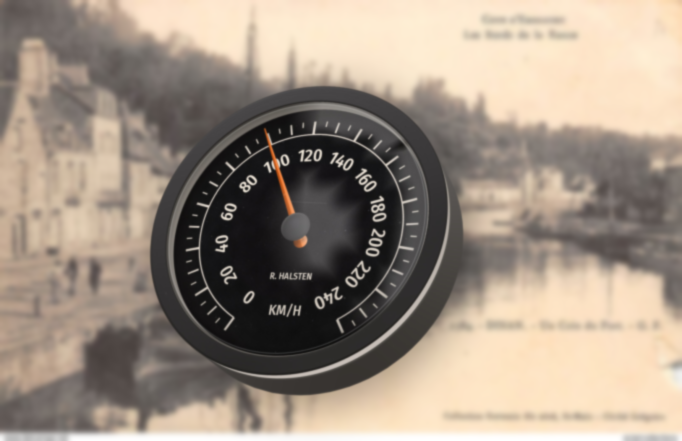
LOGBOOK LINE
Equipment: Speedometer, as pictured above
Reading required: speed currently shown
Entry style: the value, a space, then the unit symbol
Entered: 100 km/h
